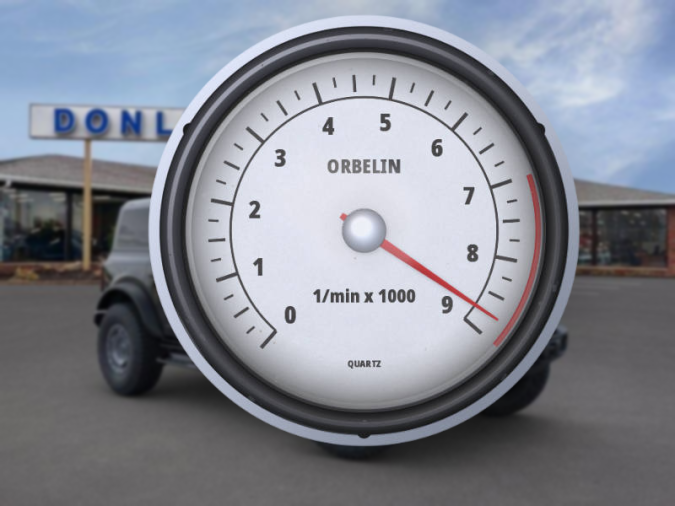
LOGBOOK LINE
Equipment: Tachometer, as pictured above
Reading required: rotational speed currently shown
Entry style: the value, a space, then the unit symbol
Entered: 8750 rpm
